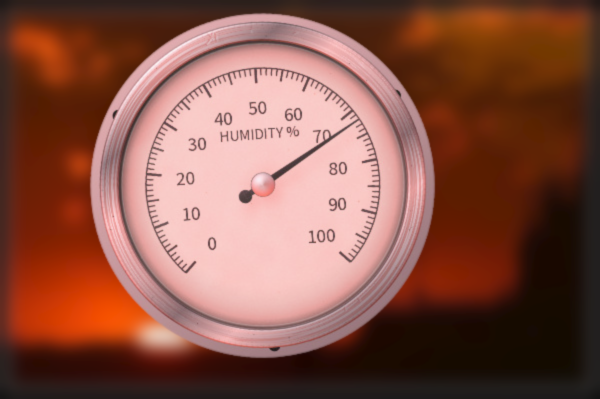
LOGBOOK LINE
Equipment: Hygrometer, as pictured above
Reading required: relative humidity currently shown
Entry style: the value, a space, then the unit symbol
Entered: 72 %
